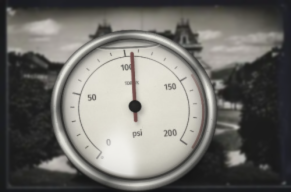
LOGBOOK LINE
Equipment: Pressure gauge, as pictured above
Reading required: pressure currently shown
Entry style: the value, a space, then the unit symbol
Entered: 105 psi
